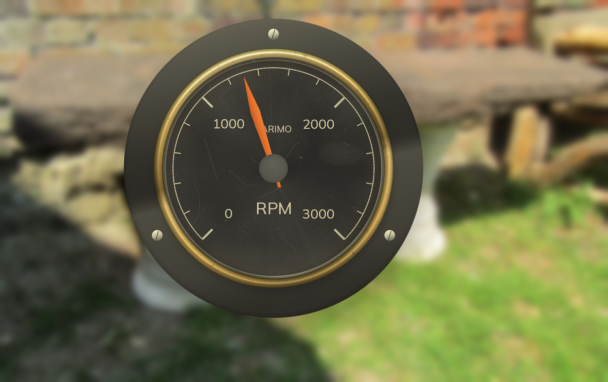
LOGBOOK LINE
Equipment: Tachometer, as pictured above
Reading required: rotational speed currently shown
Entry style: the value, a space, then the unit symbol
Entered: 1300 rpm
